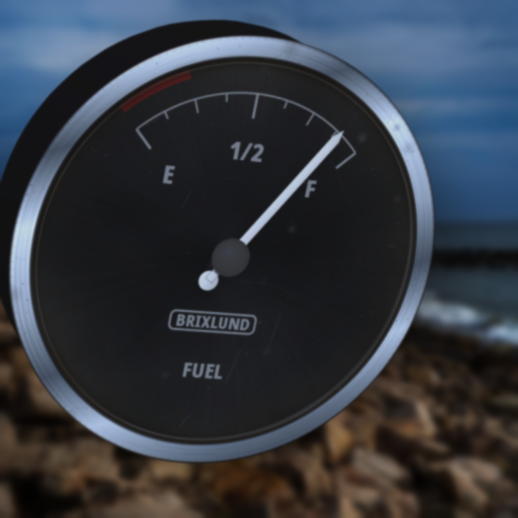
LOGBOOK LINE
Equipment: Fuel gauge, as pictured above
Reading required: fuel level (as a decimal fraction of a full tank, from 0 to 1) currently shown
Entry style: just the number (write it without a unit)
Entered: 0.875
